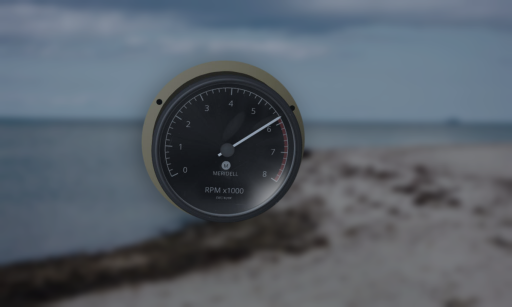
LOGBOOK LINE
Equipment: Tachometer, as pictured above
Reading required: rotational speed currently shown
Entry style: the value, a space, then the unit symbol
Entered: 5800 rpm
